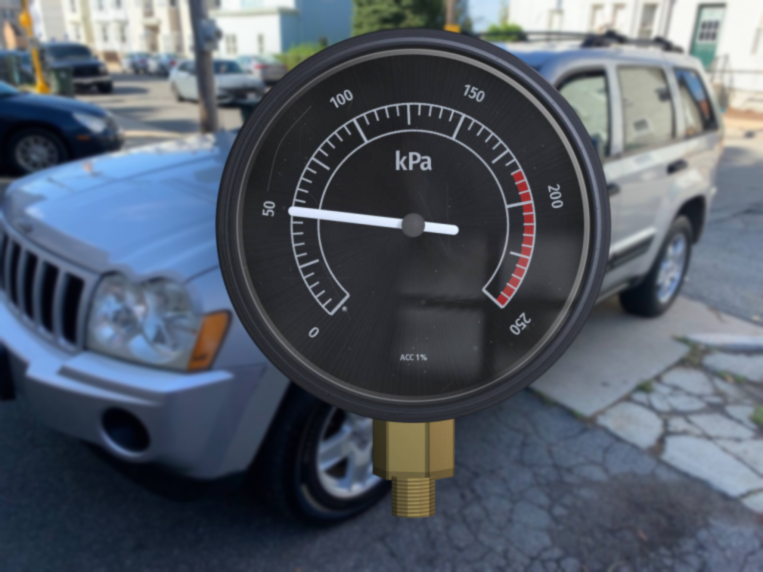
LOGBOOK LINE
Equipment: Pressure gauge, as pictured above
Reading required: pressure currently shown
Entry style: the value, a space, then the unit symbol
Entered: 50 kPa
